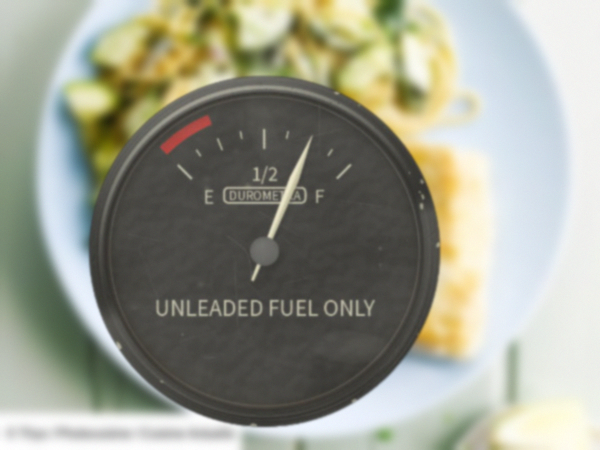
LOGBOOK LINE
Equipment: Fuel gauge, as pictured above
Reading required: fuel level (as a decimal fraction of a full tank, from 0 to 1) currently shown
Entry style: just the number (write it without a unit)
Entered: 0.75
